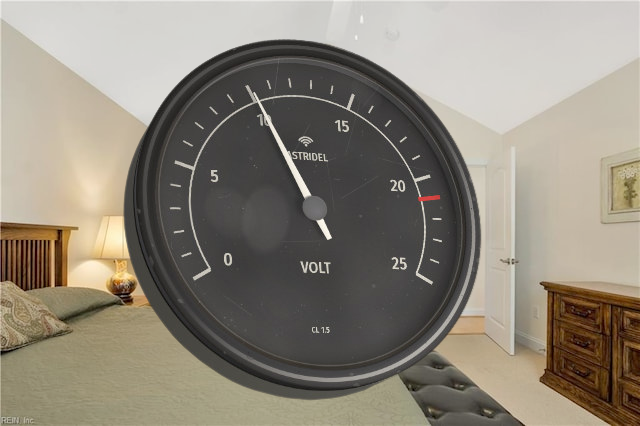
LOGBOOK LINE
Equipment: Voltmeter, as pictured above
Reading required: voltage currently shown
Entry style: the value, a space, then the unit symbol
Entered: 10 V
